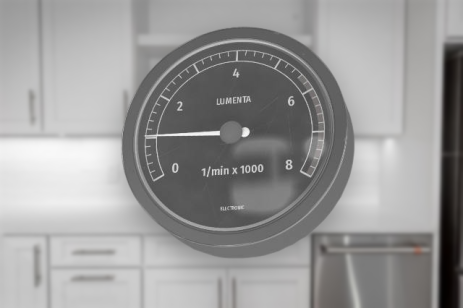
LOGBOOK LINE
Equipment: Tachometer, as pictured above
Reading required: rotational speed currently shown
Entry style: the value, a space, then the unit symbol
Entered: 1000 rpm
